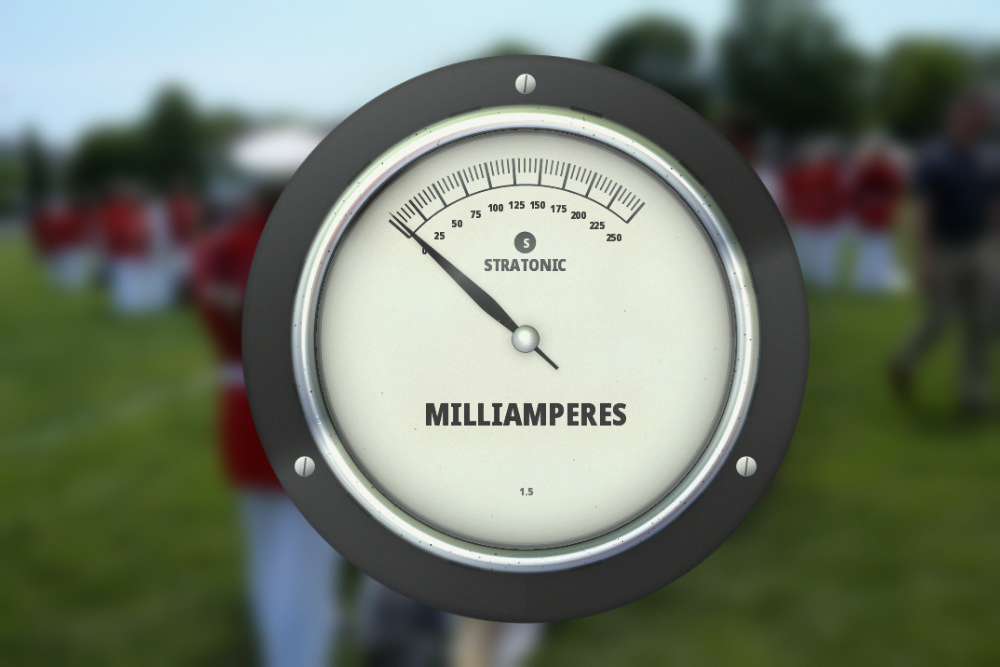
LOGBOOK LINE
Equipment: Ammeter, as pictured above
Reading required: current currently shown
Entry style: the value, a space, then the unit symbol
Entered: 5 mA
